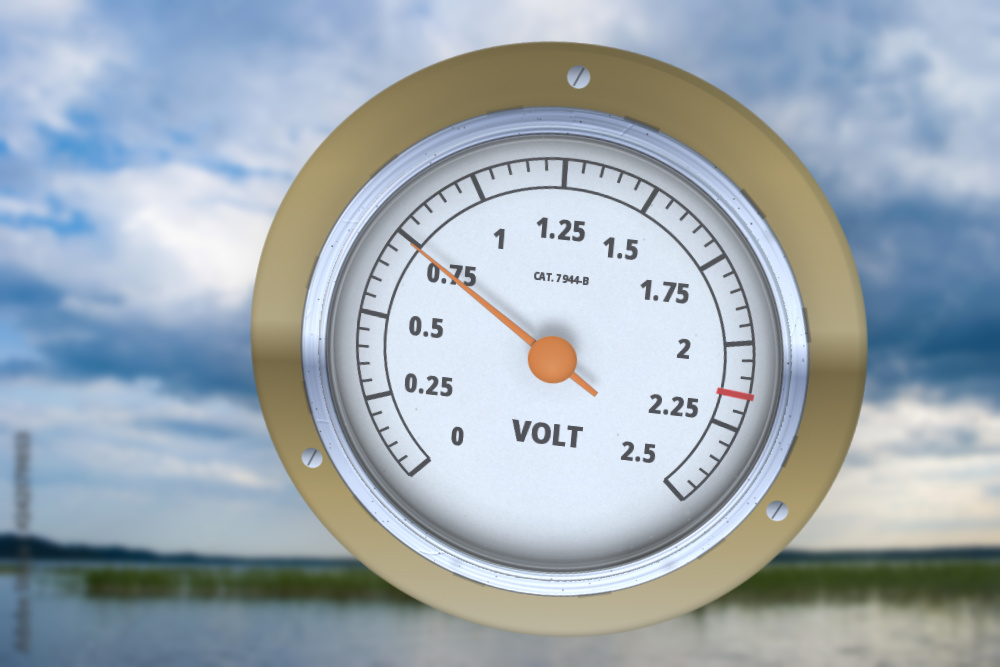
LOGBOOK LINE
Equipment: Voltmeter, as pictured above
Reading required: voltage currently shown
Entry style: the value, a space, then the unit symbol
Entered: 0.75 V
